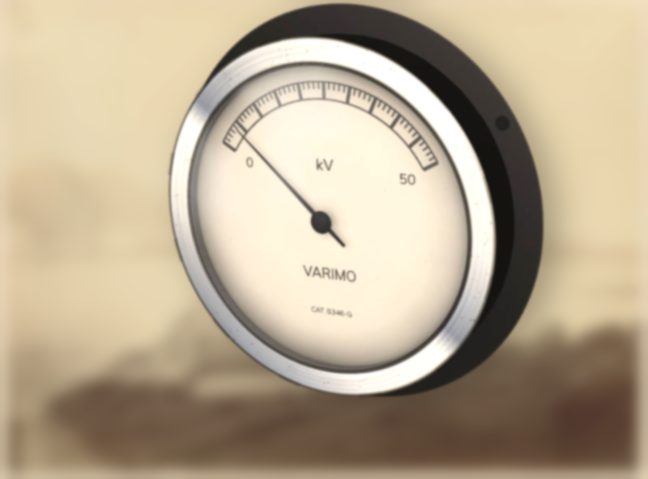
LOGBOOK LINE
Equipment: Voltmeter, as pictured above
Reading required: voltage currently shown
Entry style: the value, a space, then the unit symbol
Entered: 5 kV
